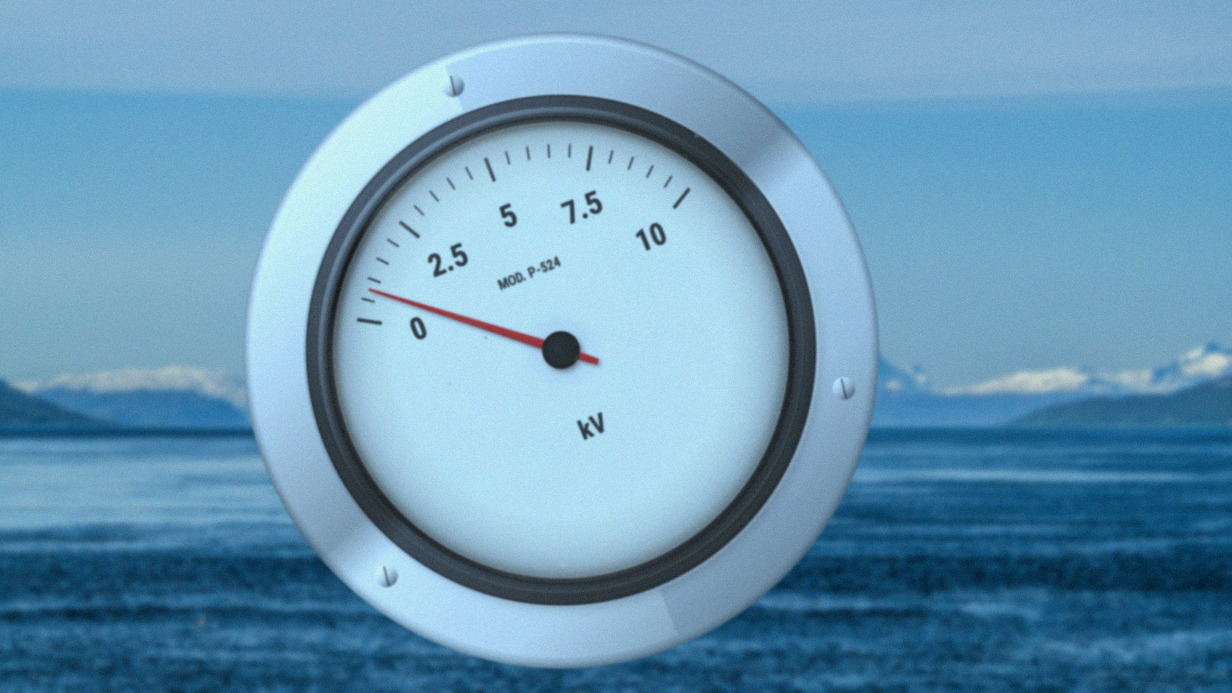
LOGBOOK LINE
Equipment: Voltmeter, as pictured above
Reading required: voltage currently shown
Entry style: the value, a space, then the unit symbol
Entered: 0.75 kV
